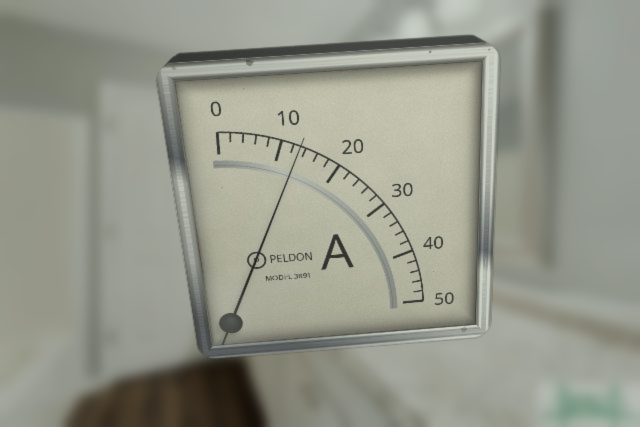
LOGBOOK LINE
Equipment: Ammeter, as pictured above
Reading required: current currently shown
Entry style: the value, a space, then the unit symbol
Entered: 13 A
